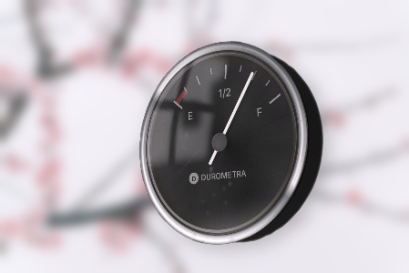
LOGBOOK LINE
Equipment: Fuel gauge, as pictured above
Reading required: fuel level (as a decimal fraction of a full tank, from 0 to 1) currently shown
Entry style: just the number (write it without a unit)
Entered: 0.75
